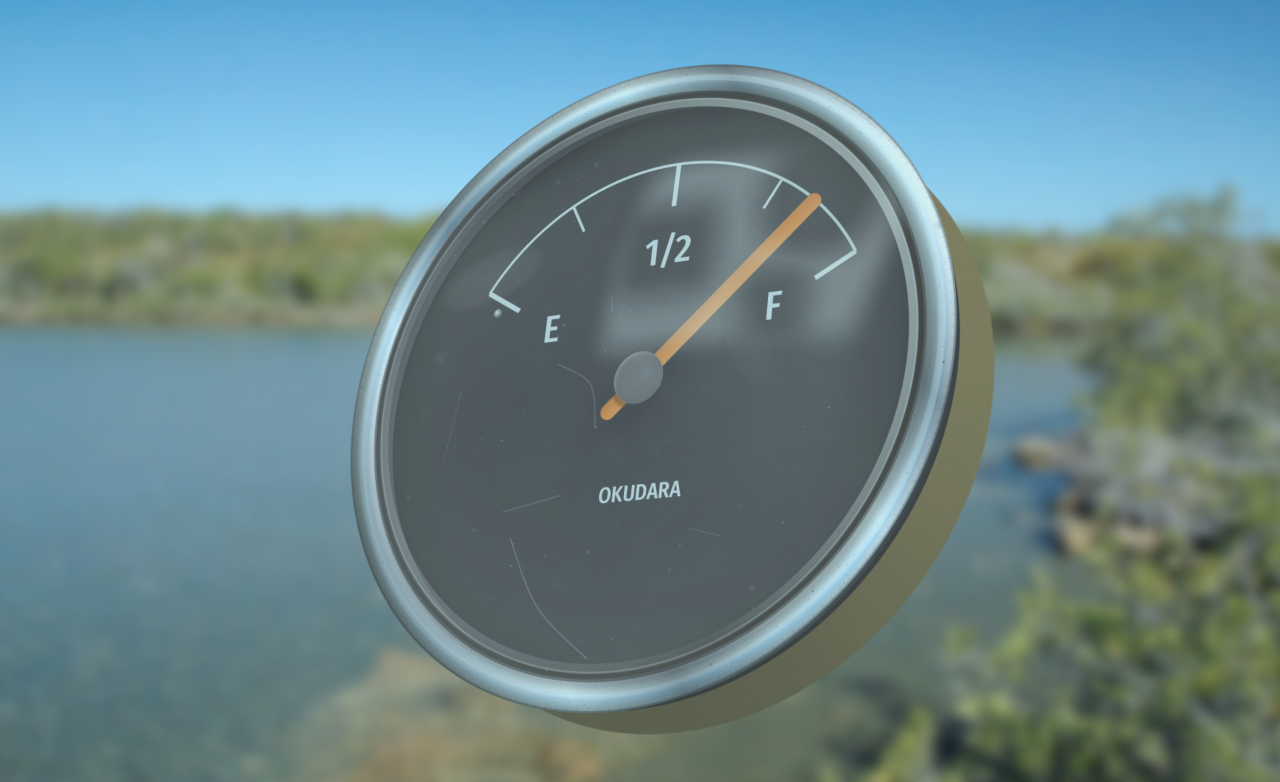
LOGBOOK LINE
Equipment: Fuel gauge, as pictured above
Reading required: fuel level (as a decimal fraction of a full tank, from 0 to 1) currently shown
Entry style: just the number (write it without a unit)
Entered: 0.875
